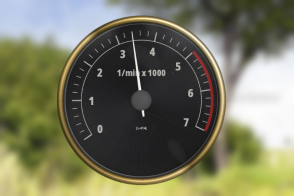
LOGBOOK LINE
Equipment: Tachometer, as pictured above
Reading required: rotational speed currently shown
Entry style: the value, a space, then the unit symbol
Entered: 3400 rpm
